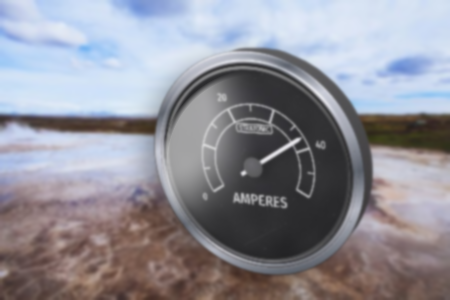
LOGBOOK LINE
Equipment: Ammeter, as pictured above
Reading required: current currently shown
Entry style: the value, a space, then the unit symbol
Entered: 37.5 A
